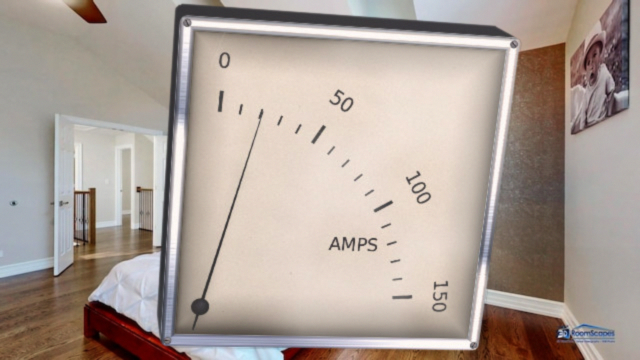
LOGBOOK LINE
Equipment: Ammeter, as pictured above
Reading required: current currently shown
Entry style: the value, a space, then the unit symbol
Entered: 20 A
